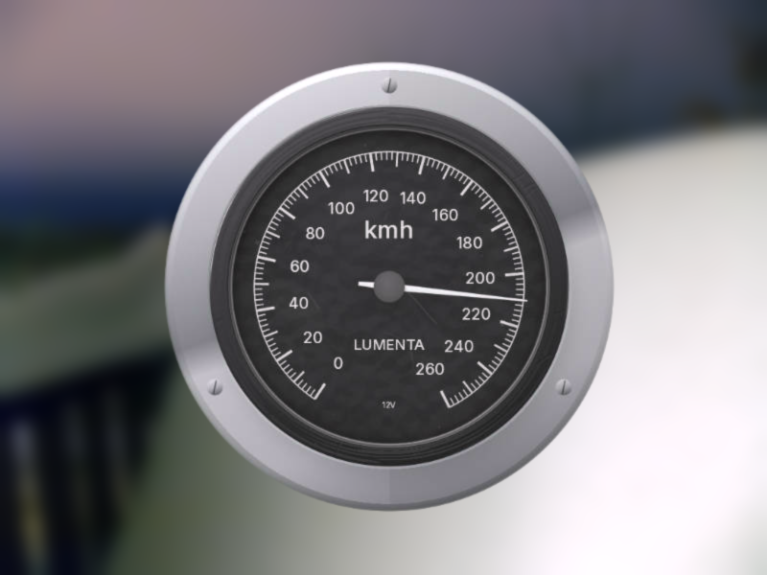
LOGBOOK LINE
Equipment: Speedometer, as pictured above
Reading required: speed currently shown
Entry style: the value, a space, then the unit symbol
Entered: 210 km/h
